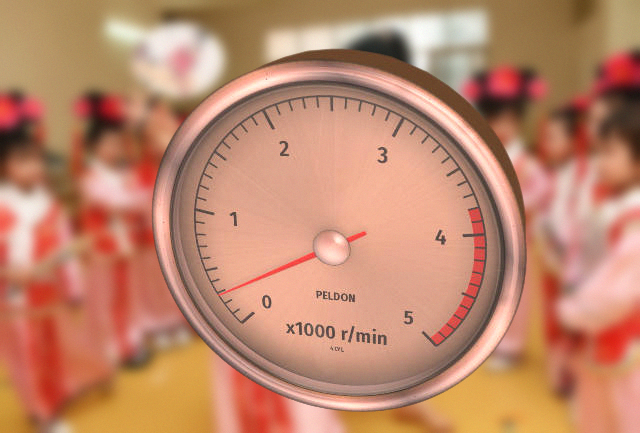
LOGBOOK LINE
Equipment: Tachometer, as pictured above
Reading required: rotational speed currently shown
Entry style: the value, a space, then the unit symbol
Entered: 300 rpm
